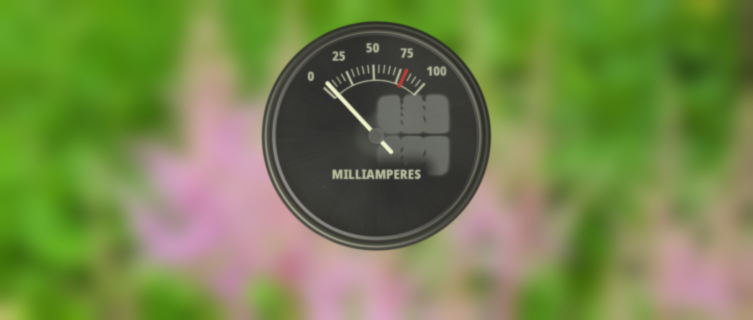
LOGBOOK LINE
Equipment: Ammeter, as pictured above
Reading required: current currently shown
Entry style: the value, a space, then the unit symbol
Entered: 5 mA
